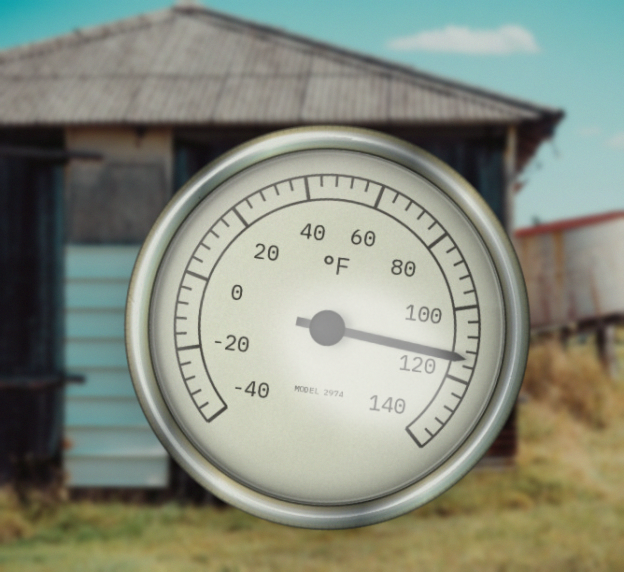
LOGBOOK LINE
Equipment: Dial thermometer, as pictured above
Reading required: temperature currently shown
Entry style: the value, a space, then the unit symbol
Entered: 114 °F
